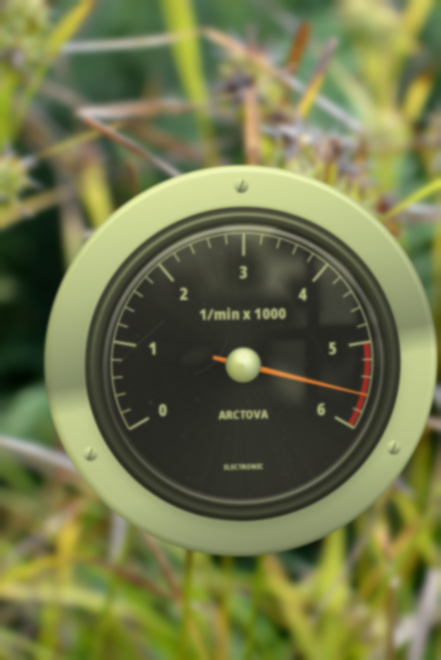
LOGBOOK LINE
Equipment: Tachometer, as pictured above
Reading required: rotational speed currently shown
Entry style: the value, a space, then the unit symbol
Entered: 5600 rpm
